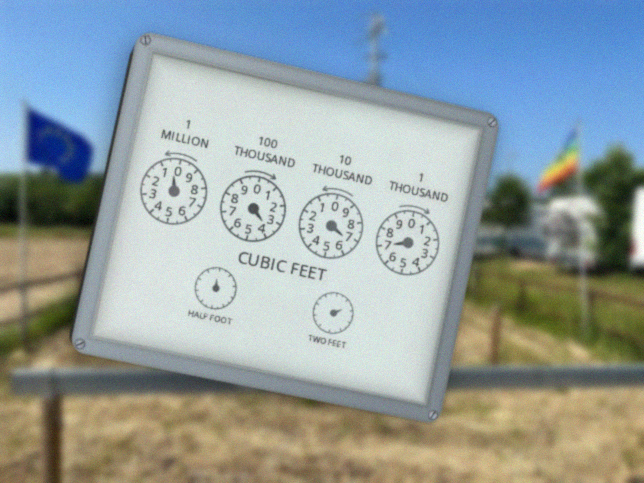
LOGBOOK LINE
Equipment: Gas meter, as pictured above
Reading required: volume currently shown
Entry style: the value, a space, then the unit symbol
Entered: 36700 ft³
